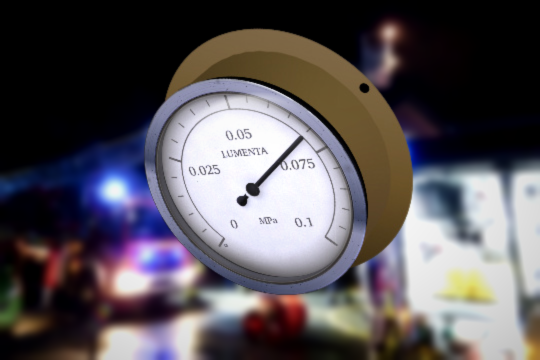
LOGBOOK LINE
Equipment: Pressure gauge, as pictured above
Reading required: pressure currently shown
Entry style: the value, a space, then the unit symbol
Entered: 0.07 MPa
